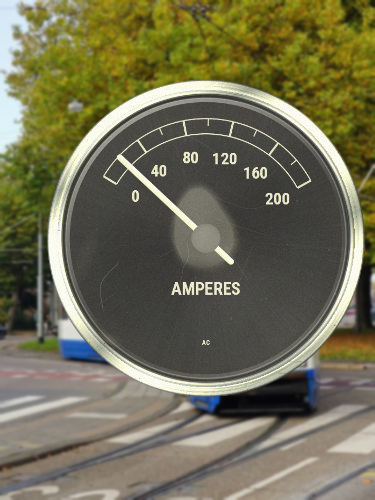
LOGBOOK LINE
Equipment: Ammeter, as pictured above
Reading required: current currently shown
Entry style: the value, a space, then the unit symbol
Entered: 20 A
